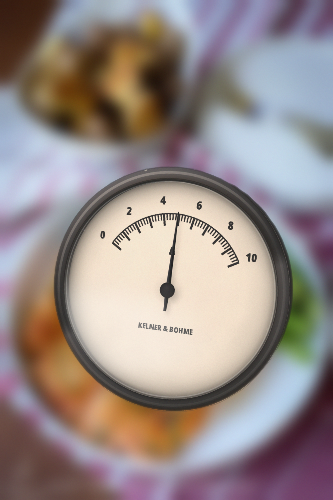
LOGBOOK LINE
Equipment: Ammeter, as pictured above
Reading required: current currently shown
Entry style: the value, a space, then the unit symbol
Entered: 5 A
